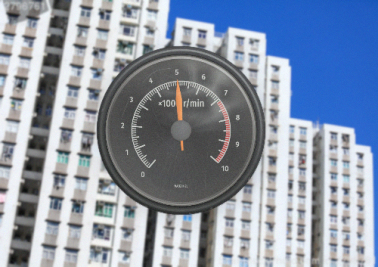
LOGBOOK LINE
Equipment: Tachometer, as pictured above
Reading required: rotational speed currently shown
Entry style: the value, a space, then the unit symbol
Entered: 5000 rpm
